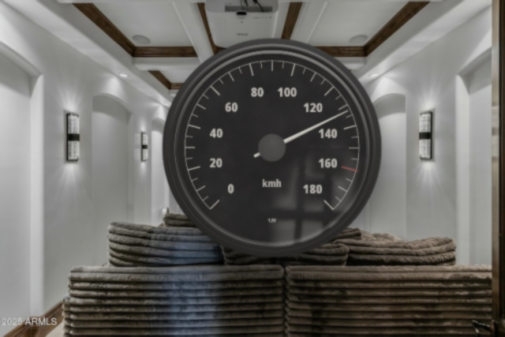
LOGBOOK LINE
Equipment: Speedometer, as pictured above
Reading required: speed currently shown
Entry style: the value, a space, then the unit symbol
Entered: 132.5 km/h
